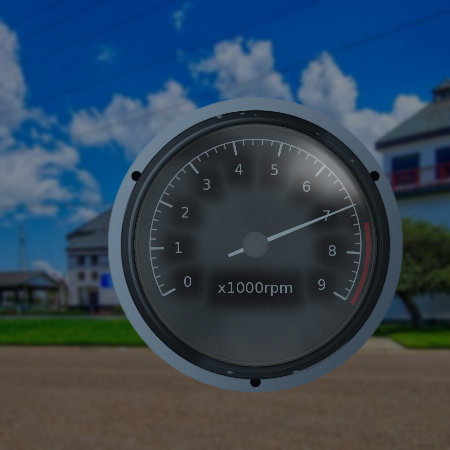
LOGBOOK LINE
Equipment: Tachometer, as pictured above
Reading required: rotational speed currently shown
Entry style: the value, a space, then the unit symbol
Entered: 7000 rpm
